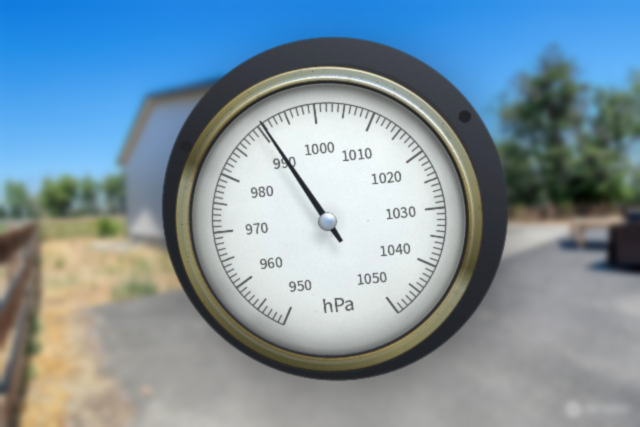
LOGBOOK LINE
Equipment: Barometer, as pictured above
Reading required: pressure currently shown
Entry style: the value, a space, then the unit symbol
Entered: 991 hPa
